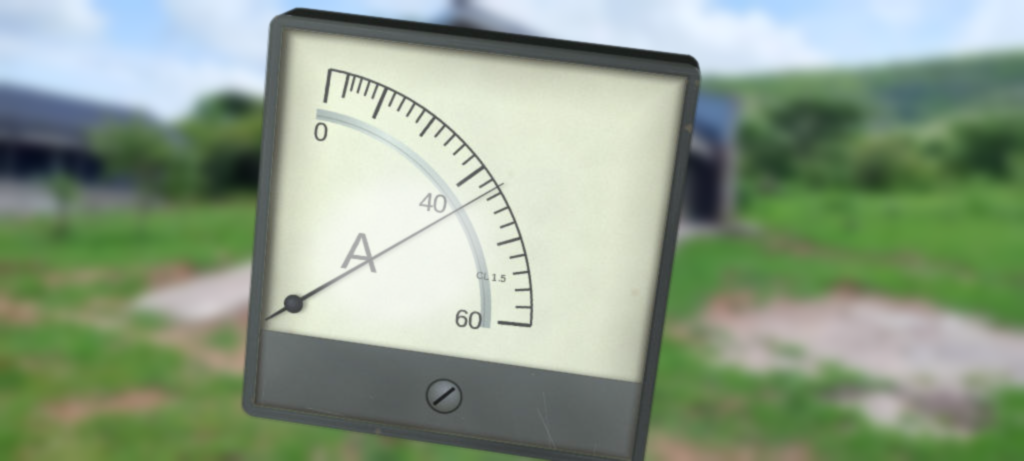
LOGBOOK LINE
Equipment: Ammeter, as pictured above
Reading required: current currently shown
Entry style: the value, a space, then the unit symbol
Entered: 43 A
